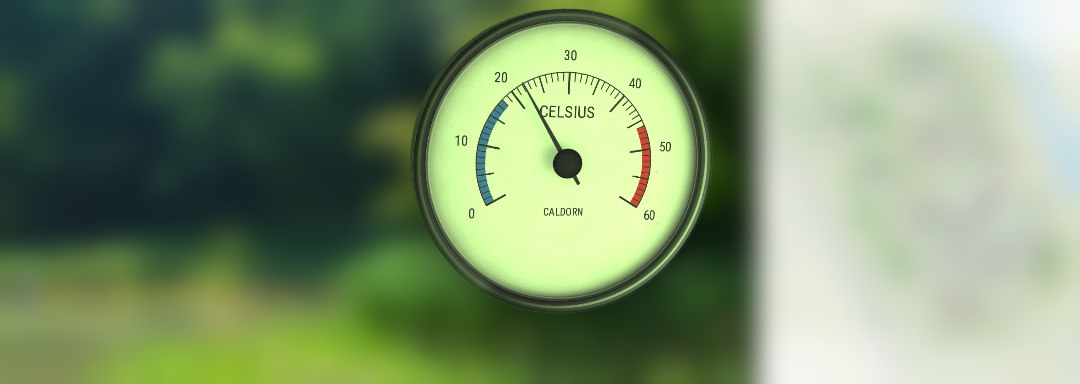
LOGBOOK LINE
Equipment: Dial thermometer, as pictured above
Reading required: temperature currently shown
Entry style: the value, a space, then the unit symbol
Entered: 22 °C
